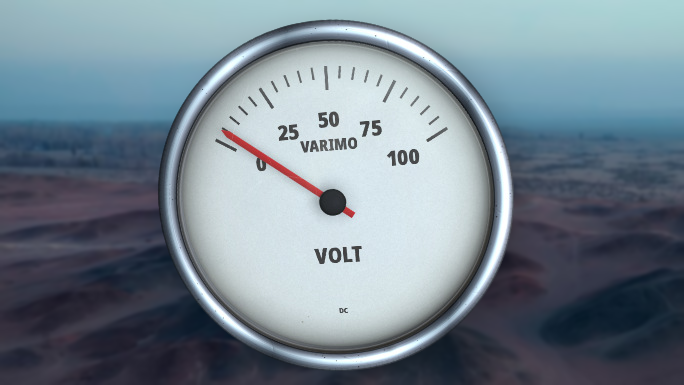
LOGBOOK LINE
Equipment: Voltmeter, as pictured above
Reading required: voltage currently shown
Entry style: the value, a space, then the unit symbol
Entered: 5 V
